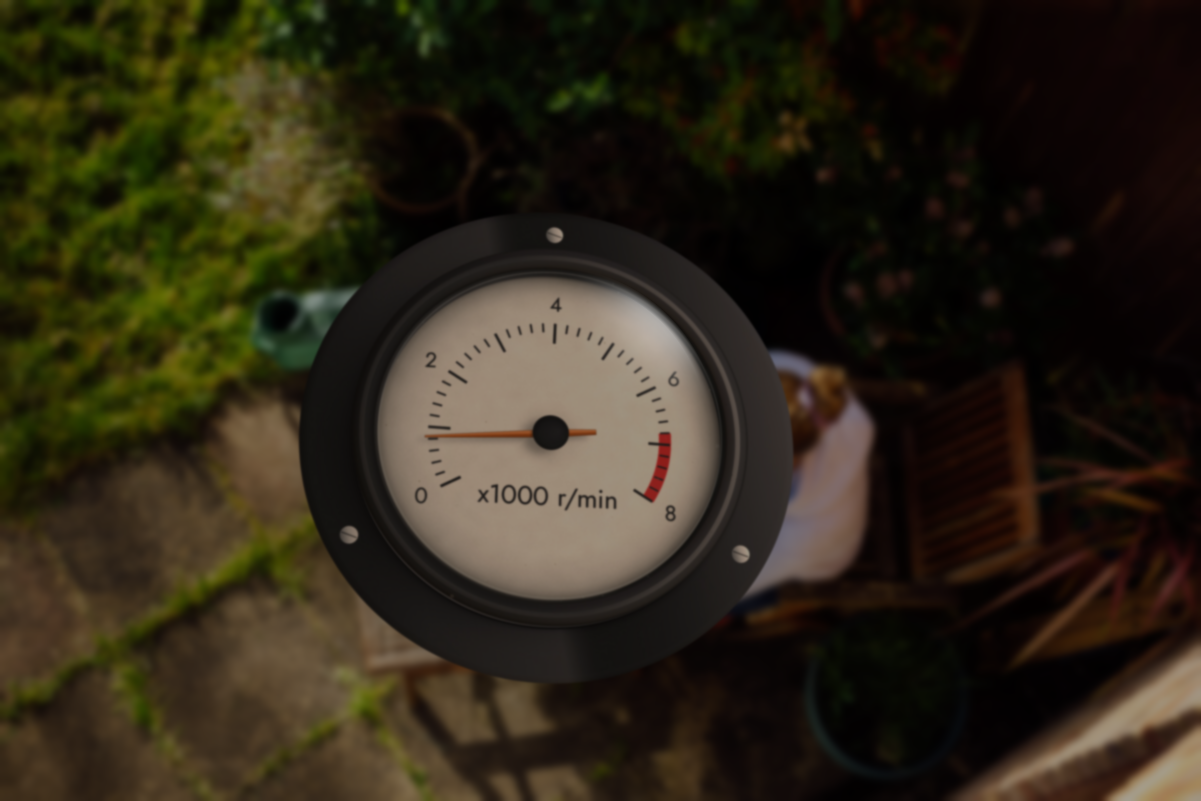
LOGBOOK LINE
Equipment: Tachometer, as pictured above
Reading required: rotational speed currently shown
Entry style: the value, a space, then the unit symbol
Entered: 800 rpm
